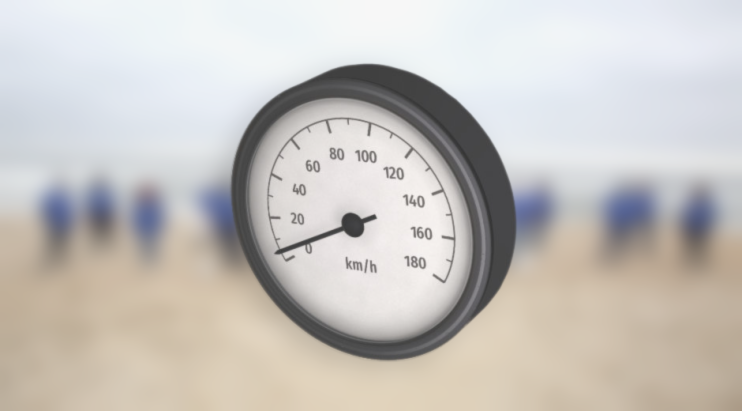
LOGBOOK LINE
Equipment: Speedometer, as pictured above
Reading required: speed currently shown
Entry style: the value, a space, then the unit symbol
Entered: 5 km/h
